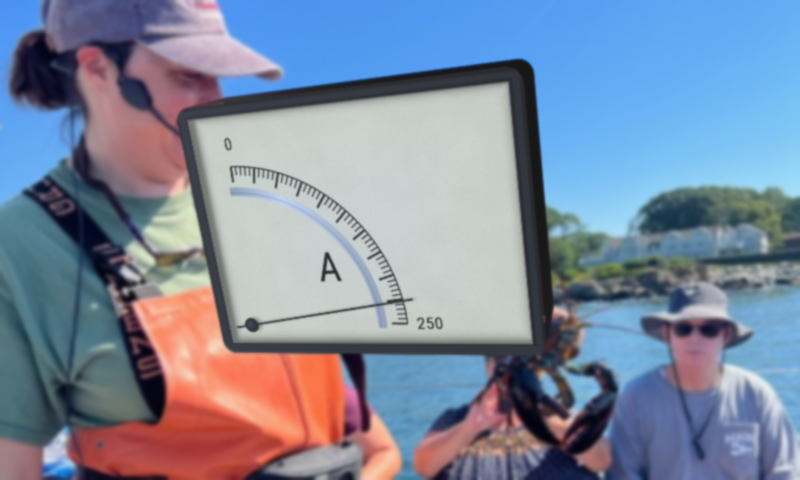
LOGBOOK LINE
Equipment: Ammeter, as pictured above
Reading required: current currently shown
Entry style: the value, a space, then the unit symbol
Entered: 225 A
